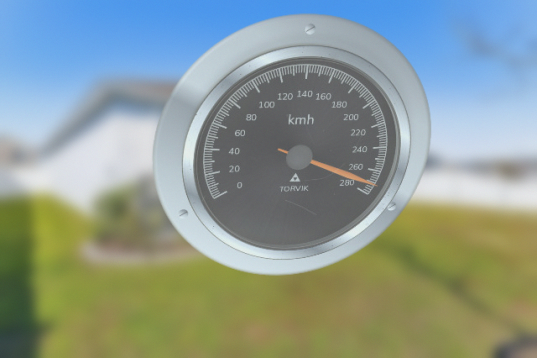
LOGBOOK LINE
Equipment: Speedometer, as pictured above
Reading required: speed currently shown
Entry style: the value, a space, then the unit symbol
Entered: 270 km/h
